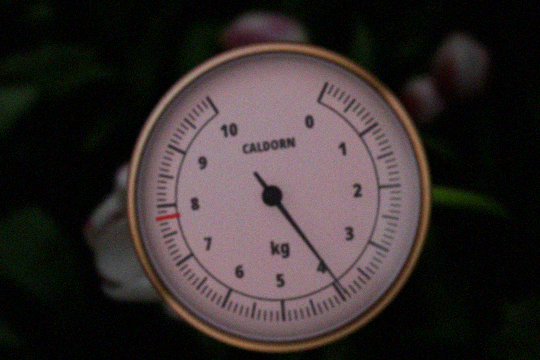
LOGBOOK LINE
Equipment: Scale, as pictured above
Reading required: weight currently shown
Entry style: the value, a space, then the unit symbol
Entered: 3.9 kg
